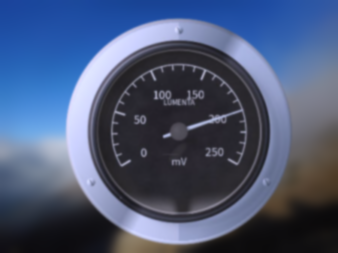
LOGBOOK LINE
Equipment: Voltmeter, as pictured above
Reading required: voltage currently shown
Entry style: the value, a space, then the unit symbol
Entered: 200 mV
